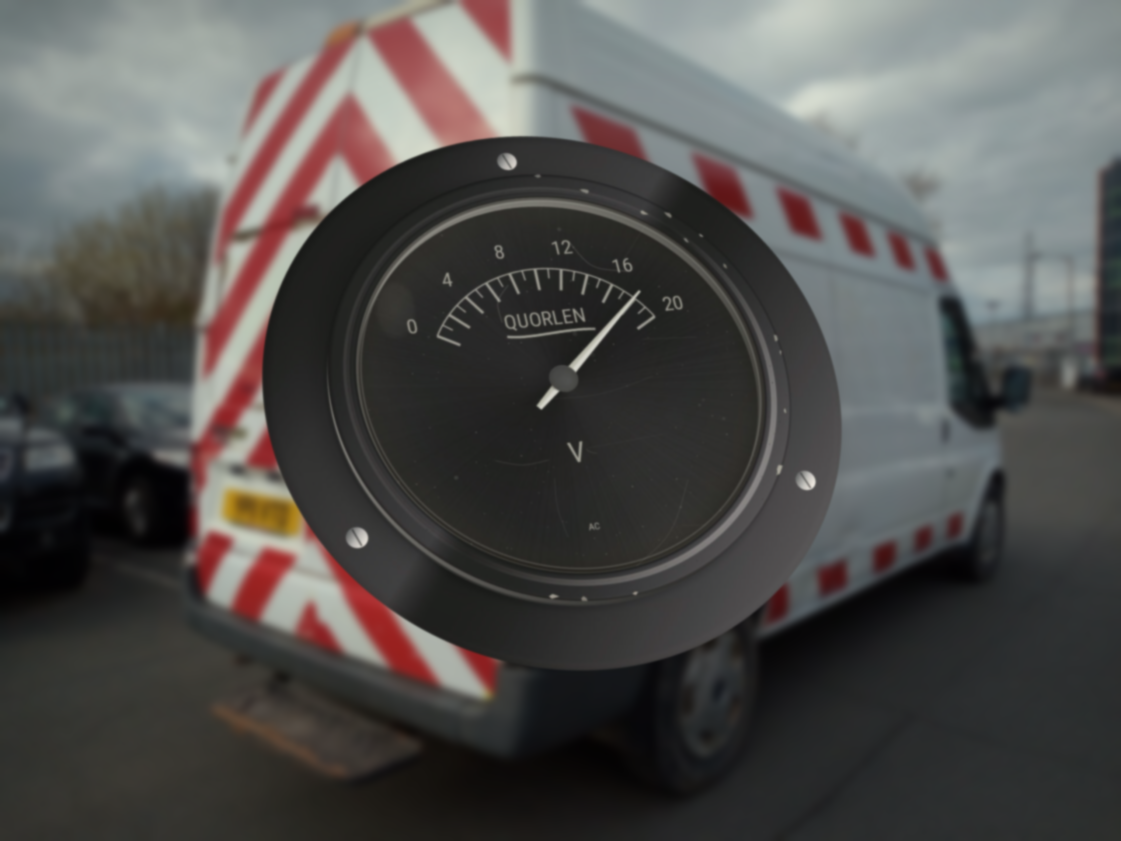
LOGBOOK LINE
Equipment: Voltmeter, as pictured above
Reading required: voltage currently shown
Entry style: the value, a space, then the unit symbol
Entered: 18 V
